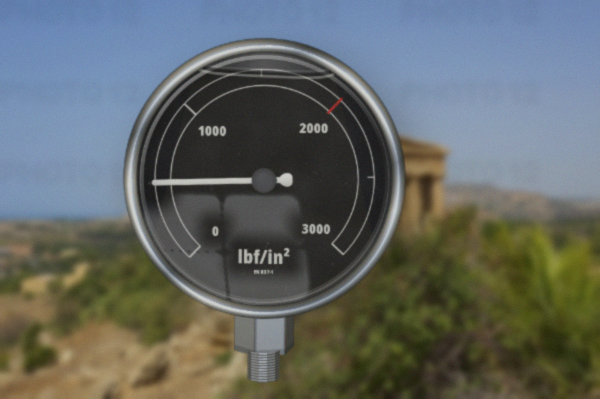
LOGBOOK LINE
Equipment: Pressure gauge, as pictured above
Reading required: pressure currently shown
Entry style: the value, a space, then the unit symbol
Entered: 500 psi
